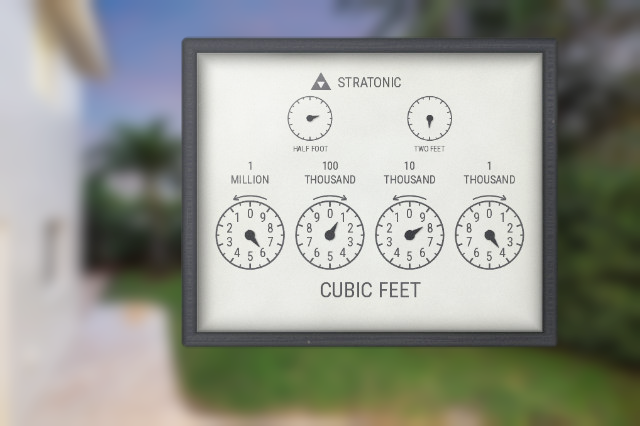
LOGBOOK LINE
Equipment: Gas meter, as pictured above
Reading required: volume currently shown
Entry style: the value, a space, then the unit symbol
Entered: 608400 ft³
